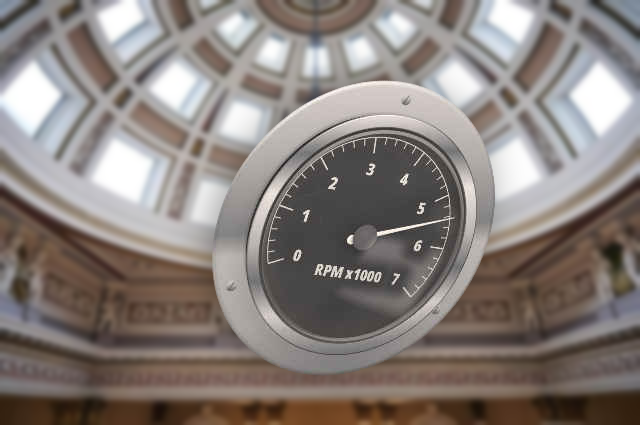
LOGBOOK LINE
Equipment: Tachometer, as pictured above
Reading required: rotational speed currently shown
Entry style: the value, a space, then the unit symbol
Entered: 5400 rpm
